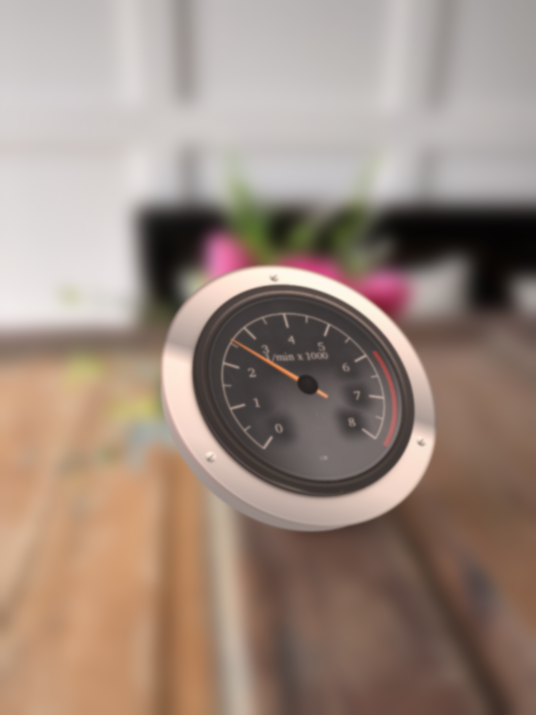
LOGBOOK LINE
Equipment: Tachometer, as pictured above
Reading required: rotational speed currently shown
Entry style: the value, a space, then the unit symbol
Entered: 2500 rpm
